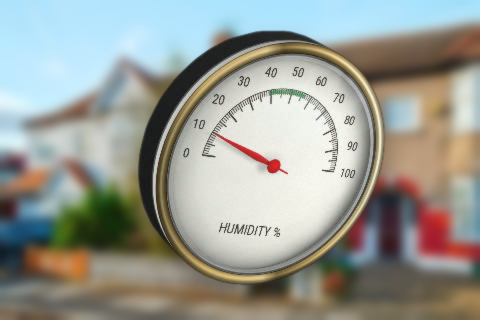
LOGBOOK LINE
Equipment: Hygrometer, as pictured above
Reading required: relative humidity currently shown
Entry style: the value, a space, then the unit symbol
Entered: 10 %
